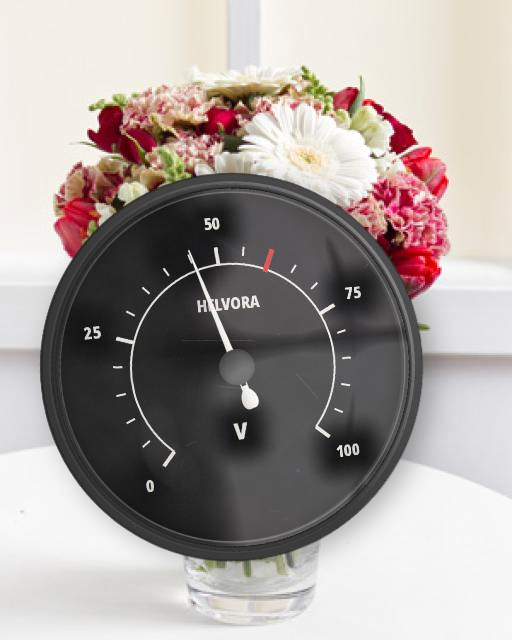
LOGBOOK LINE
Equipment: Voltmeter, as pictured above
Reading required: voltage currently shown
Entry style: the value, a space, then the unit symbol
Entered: 45 V
